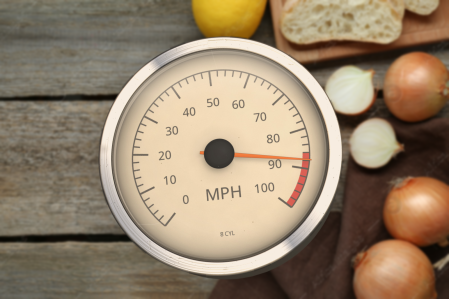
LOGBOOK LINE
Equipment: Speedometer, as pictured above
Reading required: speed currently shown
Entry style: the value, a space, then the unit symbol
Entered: 88 mph
